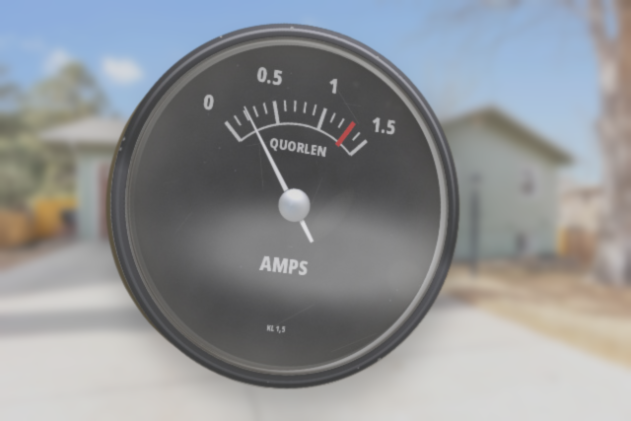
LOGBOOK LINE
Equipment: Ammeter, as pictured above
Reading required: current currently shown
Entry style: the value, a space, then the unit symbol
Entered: 0.2 A
